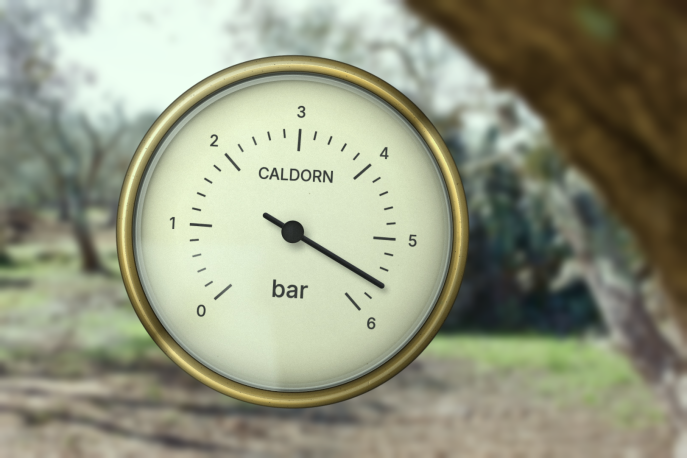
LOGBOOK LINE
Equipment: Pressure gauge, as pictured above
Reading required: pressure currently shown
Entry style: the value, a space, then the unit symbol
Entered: 5.6 bar
